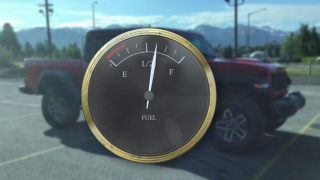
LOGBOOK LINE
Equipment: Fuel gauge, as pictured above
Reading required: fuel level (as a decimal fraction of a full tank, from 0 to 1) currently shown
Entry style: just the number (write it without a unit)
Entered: 0.625
